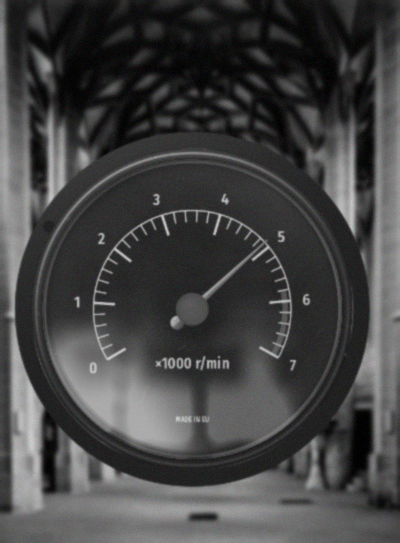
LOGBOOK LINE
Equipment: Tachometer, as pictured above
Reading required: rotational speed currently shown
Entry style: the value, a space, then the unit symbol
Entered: 4900 rpm
